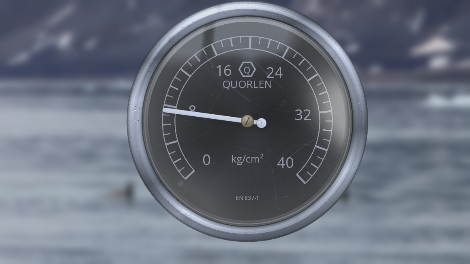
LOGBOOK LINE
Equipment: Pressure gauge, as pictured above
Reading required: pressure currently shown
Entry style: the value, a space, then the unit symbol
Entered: 7.5 kg/cm²
